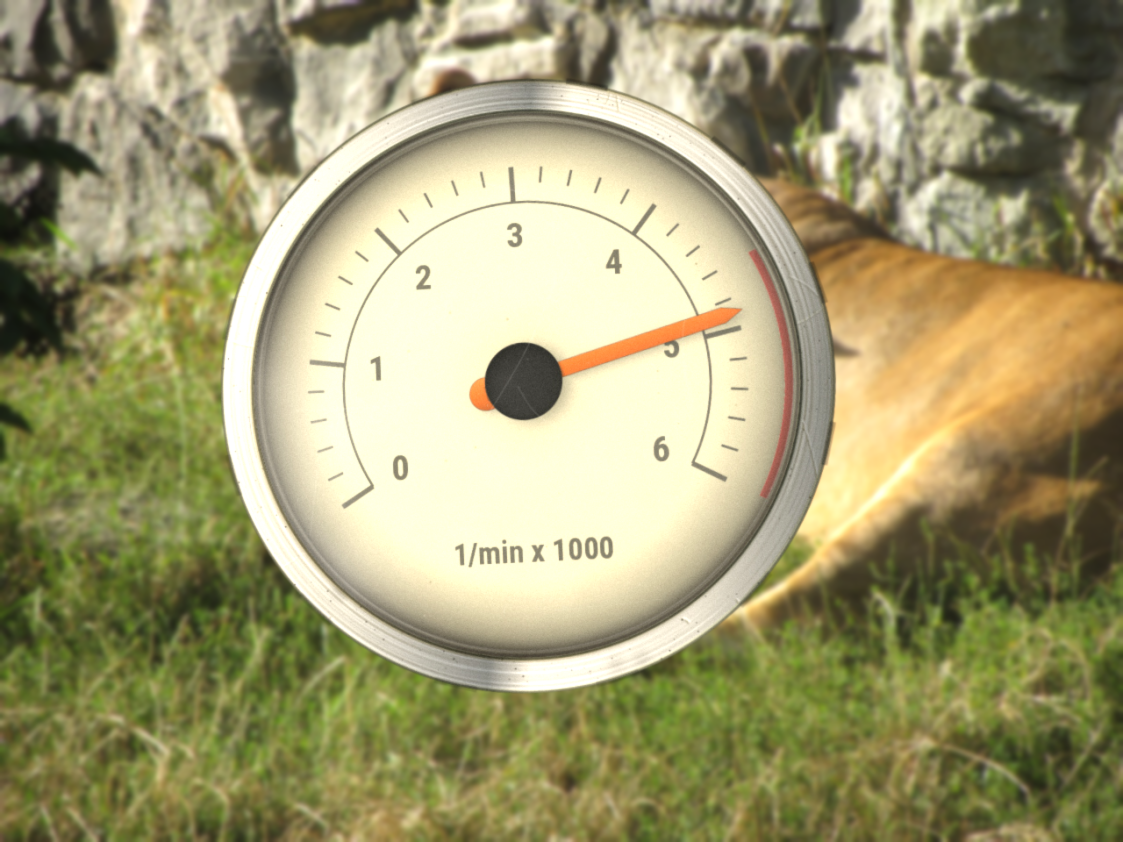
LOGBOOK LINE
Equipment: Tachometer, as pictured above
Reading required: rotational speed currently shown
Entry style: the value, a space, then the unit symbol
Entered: 4900 rpm
